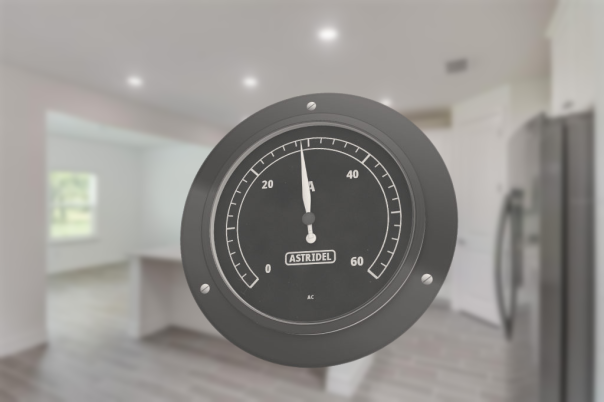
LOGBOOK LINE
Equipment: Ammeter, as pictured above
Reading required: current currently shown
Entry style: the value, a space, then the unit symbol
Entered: 29 A
